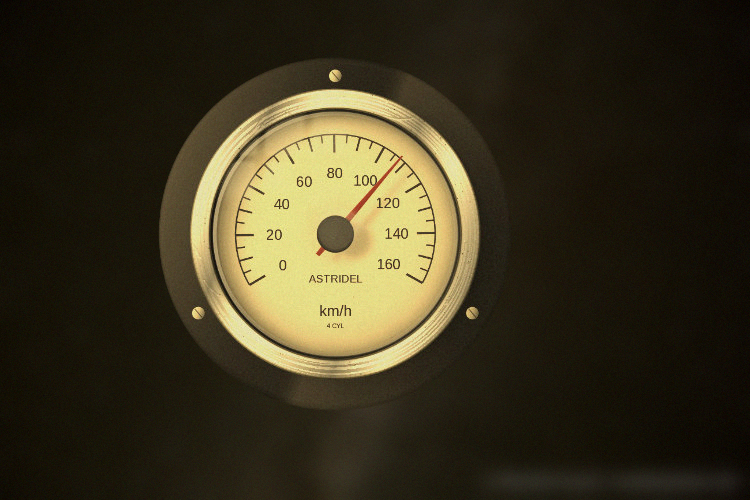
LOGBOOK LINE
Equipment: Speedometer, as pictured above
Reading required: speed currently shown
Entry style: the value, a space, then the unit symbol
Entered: 107.5 km/h
